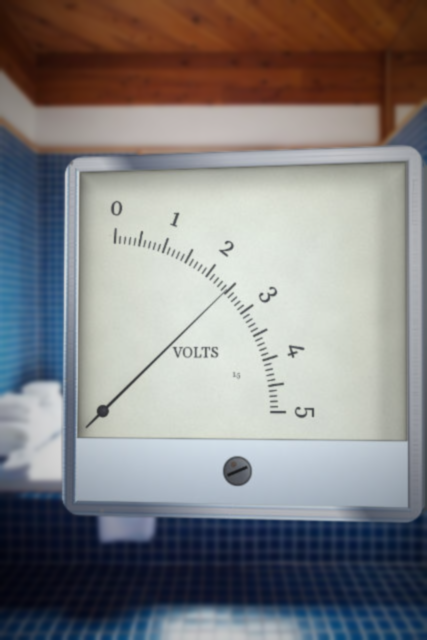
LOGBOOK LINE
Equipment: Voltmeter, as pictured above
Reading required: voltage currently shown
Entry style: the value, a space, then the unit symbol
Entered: 2.5 V
